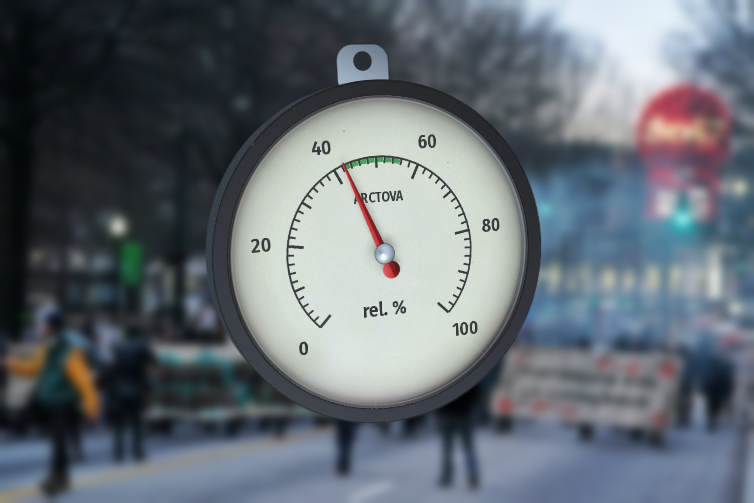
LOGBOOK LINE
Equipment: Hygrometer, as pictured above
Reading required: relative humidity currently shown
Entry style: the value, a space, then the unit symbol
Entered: 42 %
